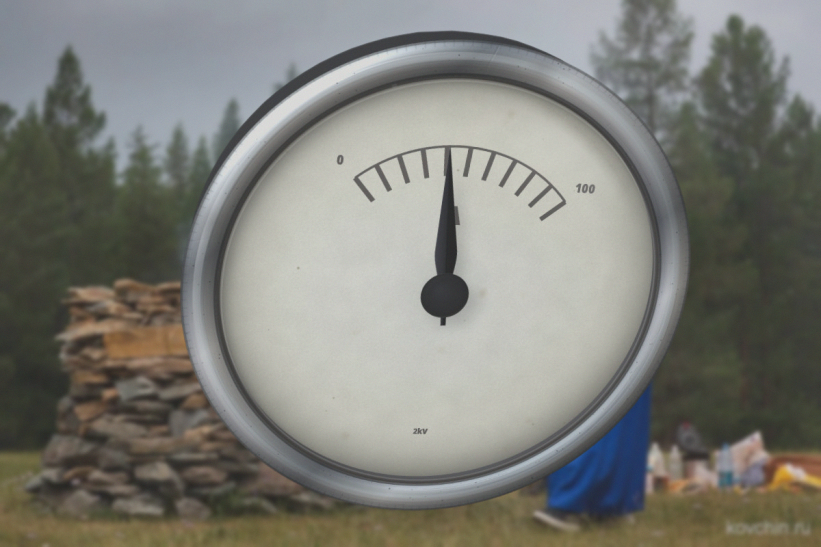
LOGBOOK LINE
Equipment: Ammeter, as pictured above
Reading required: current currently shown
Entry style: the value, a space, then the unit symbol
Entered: 40 A
